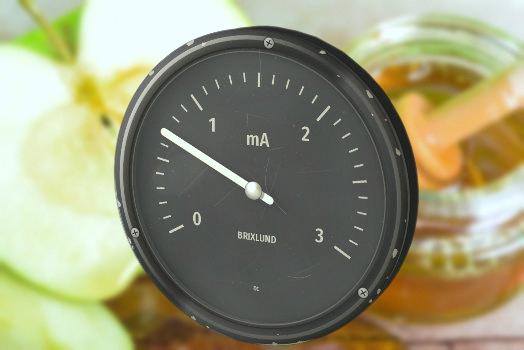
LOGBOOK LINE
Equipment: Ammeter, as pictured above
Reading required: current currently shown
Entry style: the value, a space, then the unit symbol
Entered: 0.7 mA
